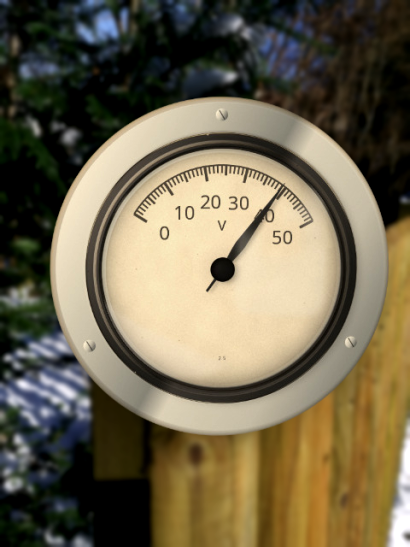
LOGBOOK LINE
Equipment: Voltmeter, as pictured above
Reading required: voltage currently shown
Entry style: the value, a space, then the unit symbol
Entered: 39 V
